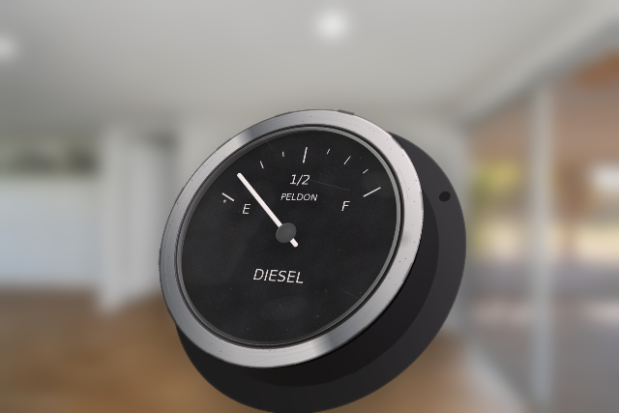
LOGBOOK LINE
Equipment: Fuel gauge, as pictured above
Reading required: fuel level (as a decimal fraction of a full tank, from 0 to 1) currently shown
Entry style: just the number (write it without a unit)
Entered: 0.125
